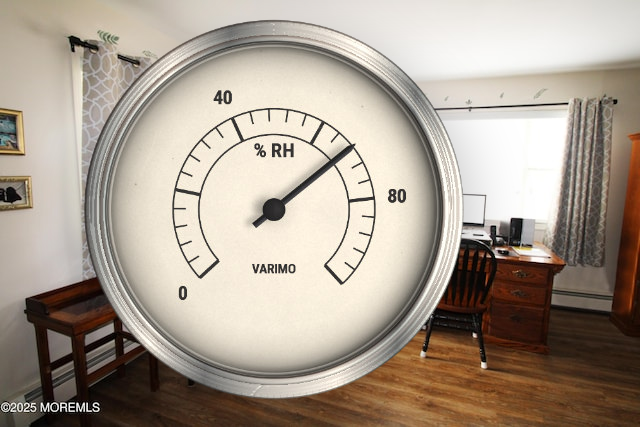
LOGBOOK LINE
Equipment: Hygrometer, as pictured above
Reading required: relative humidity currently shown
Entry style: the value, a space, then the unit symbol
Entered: 68 %
